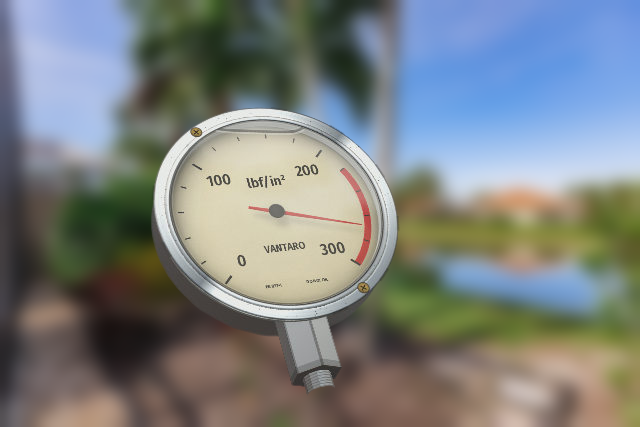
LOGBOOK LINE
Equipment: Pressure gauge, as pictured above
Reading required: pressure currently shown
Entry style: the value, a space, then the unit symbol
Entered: 270 psi
